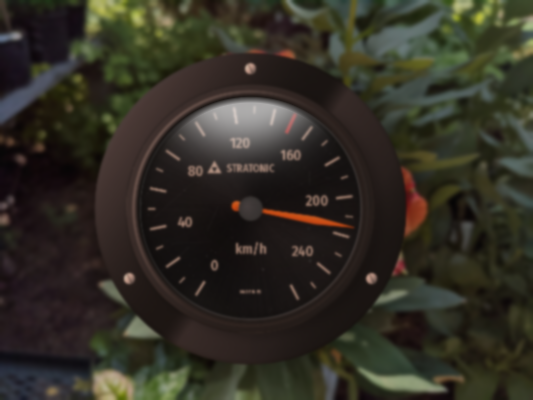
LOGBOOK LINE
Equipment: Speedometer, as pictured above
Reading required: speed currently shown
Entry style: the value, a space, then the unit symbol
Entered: 215 km/h
